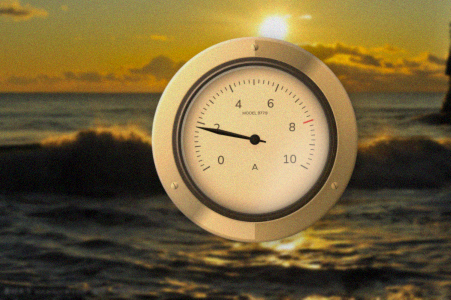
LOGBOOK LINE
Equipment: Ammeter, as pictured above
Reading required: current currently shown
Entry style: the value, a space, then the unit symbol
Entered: 1.8 A
